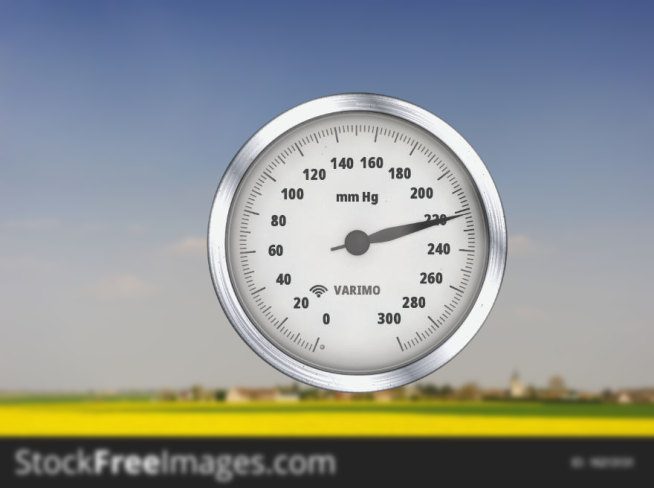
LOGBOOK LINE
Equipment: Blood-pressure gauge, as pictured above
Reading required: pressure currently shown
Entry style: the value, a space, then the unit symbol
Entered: 222 mmHg
